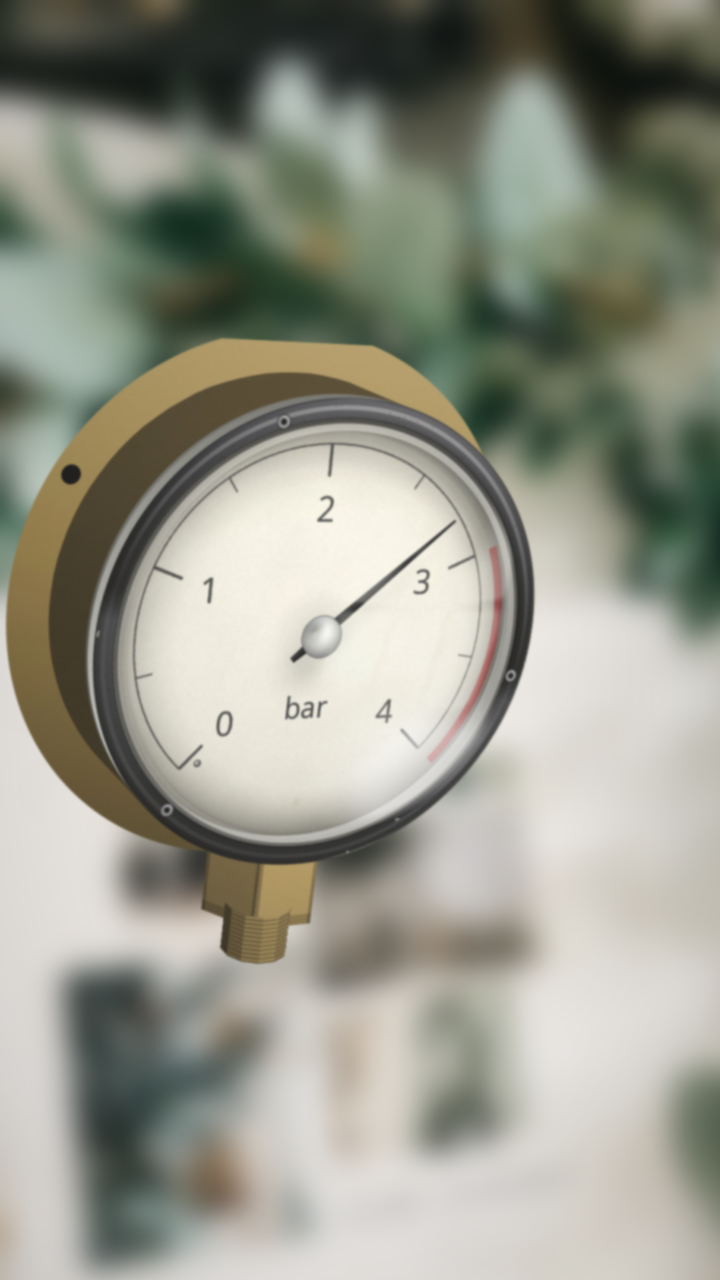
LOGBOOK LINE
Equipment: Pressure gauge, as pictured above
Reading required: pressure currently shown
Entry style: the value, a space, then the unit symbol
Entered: 2.75 bar
